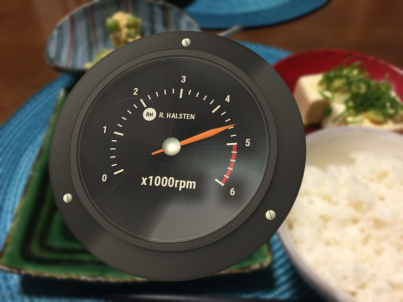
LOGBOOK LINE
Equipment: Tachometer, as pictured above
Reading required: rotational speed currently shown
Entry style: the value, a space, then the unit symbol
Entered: 4600 rpm
